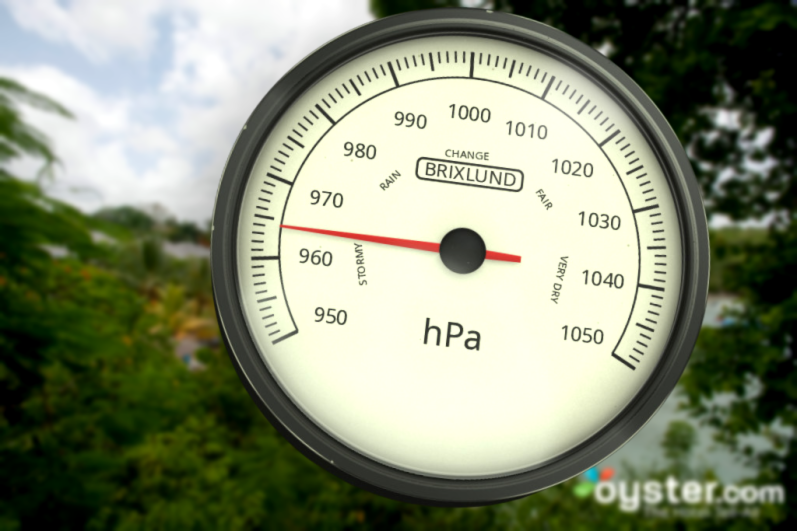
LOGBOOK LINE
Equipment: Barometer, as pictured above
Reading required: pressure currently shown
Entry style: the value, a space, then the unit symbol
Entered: 964 hPa
